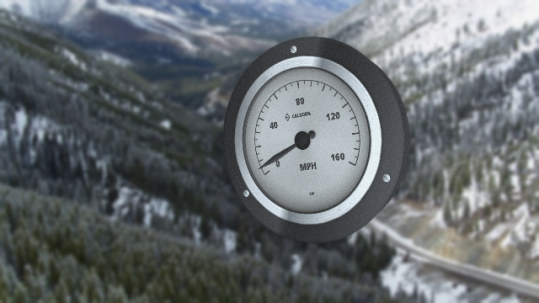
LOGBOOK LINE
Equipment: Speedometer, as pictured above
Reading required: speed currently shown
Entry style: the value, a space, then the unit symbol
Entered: 5 mph
